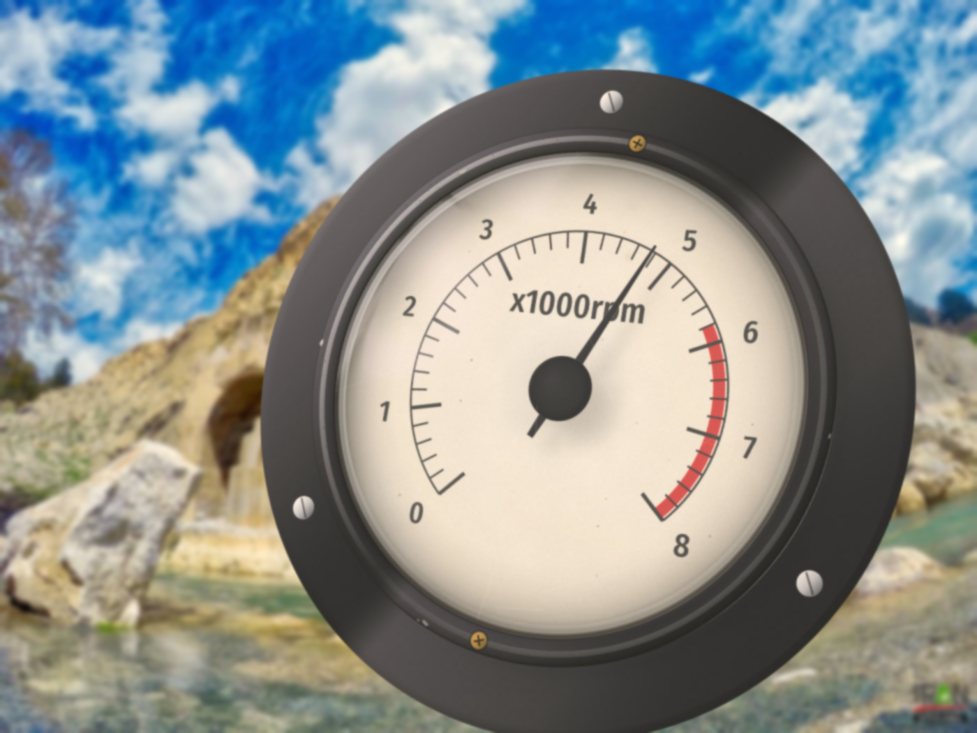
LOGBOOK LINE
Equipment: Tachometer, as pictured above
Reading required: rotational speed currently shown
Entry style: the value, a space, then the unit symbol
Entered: 4800 rpm
